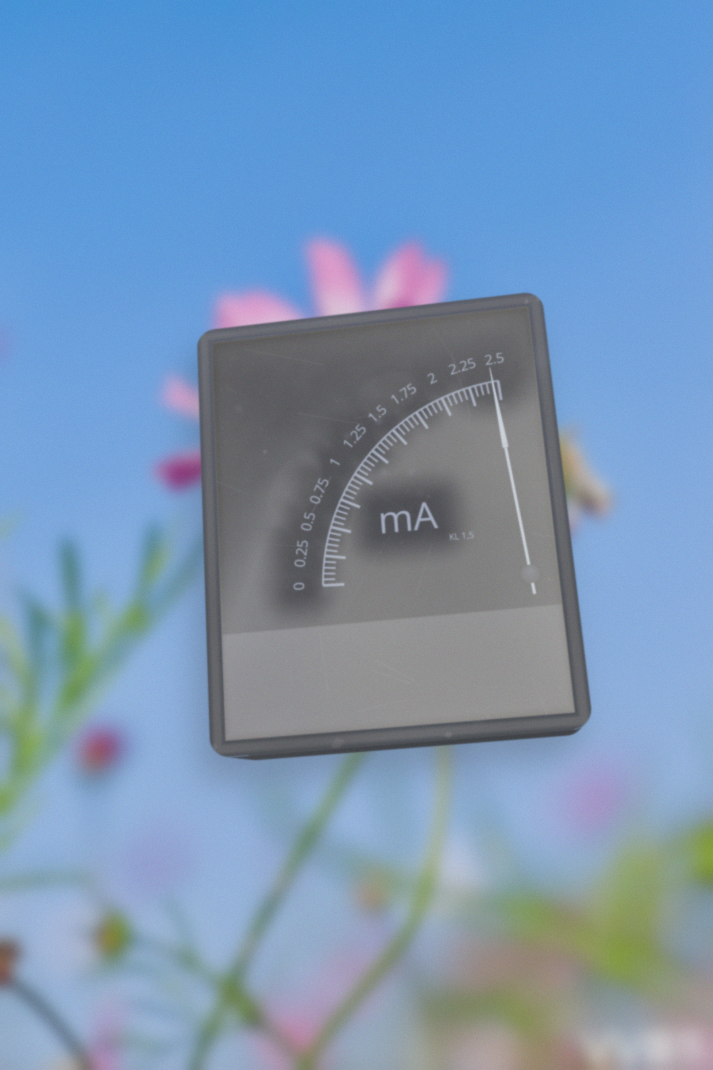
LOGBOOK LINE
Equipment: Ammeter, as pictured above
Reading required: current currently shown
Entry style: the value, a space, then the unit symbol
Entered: 2.45 mA
